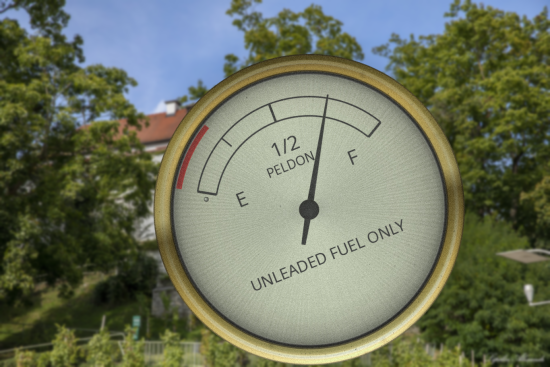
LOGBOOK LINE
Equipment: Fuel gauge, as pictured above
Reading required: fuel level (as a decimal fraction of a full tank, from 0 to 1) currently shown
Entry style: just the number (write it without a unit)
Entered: 0.75
